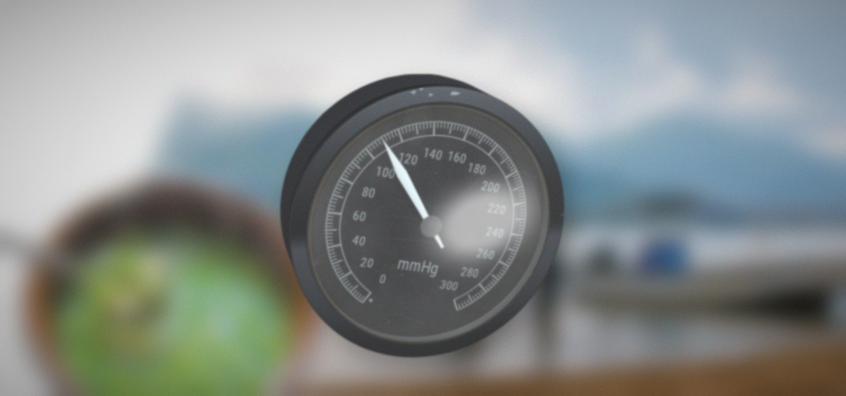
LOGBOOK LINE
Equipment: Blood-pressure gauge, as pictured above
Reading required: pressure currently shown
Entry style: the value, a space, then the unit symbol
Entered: 110 mmHg
